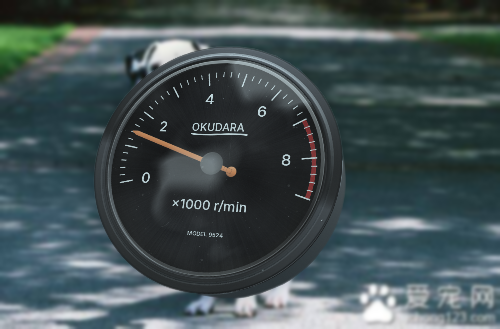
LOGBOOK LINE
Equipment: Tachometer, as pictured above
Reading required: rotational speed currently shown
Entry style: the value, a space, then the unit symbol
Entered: 1400 rpm
